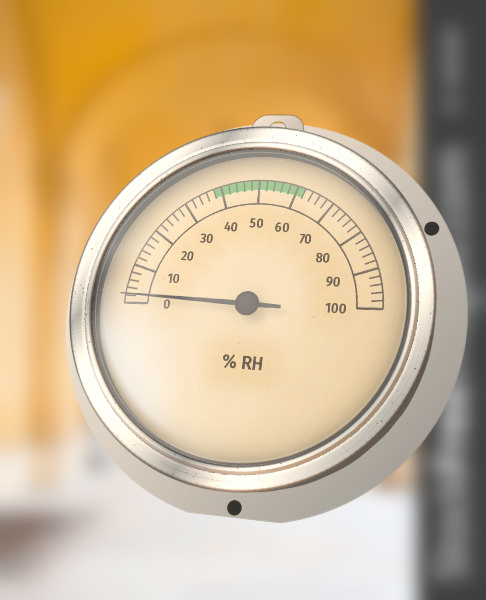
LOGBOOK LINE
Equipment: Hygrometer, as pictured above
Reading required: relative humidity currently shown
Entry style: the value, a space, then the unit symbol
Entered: 2 %
